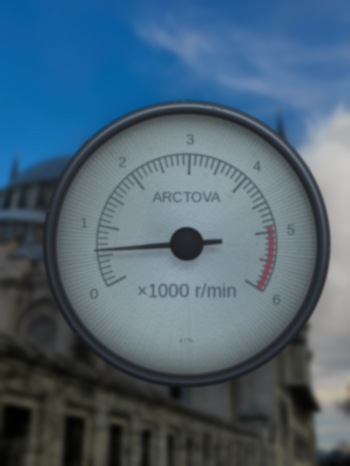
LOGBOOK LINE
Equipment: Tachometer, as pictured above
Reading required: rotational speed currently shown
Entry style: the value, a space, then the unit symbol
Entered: 600 rpm
